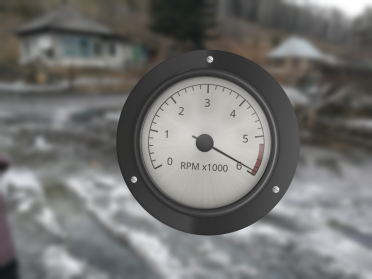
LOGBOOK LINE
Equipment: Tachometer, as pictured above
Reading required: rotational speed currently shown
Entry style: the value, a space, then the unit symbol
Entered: 5900 rpm
